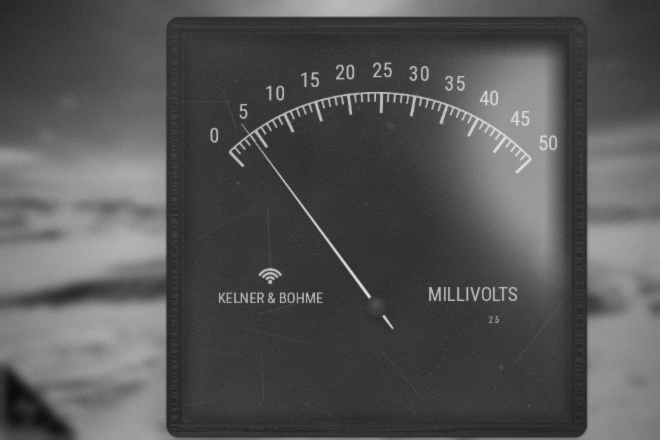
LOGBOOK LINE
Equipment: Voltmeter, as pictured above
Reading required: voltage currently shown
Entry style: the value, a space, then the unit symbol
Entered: 4 mV
